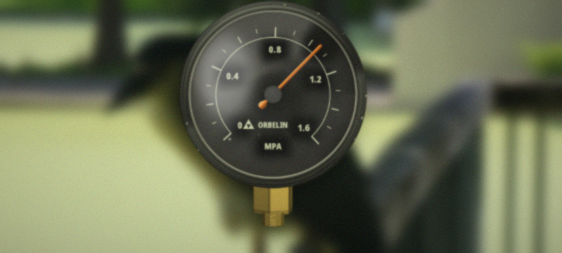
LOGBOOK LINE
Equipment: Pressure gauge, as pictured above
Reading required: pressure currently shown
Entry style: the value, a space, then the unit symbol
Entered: 1.05 MPa
